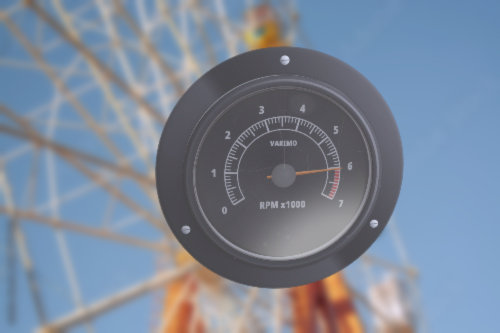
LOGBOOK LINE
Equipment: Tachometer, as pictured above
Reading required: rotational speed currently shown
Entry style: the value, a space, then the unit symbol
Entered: 6000 rpm
